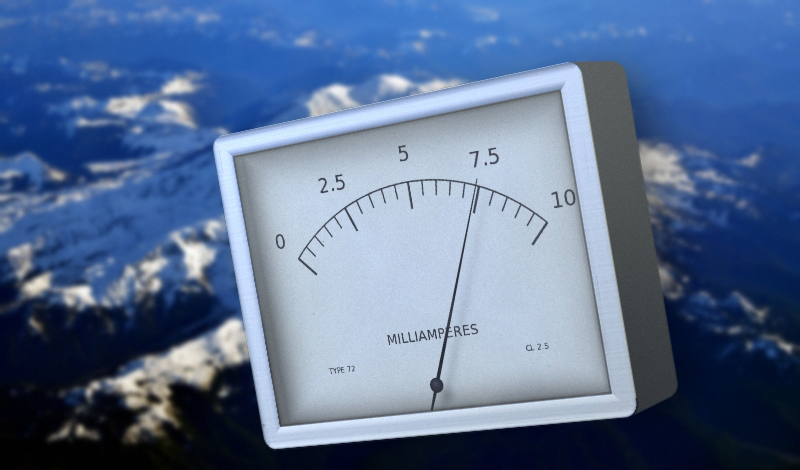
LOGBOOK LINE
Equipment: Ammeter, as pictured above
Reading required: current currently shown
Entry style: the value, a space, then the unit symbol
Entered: 7.5 mA
